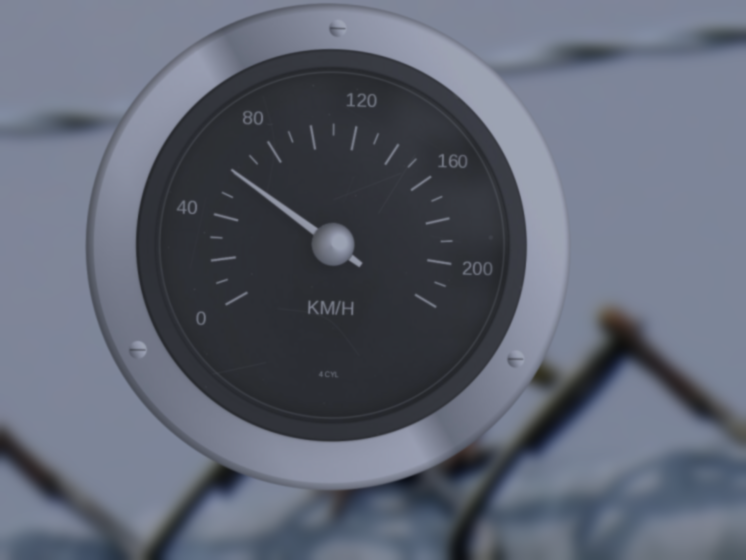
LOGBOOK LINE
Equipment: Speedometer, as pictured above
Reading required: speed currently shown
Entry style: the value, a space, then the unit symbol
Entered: 60 km/h
